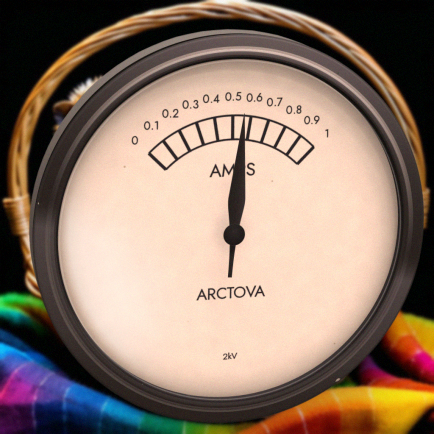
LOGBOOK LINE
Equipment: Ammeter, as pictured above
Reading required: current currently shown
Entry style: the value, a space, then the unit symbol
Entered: 0.55 A
